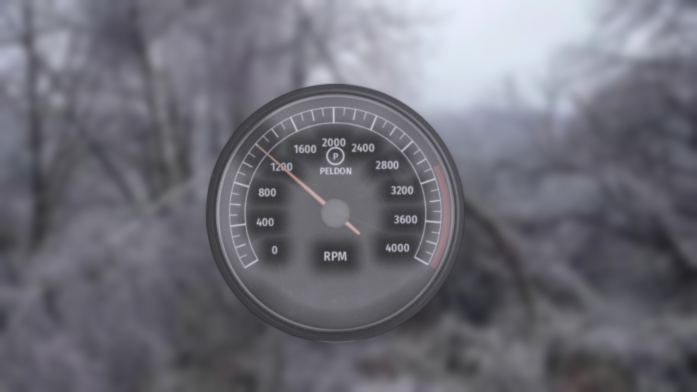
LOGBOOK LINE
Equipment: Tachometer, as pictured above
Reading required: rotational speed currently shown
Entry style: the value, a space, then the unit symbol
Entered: 1200 rpm
